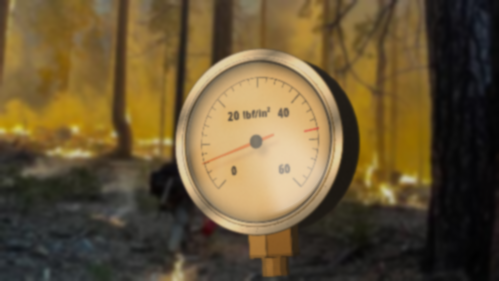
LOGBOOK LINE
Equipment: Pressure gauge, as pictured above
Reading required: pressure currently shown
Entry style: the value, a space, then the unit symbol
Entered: 6 psi
